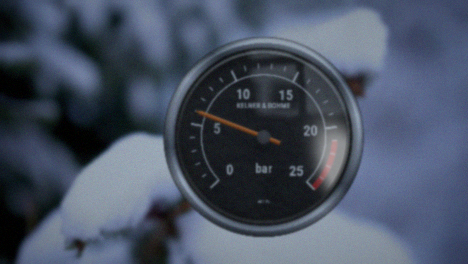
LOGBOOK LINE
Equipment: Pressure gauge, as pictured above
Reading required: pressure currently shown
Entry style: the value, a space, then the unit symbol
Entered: 6 bar
